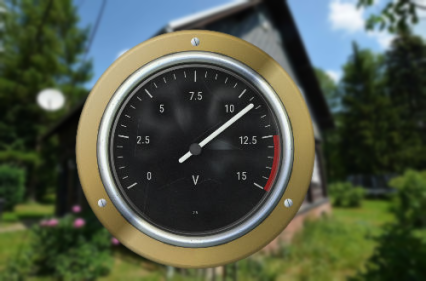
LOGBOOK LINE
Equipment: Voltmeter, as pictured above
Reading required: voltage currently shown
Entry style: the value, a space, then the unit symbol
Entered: 10.75 V
